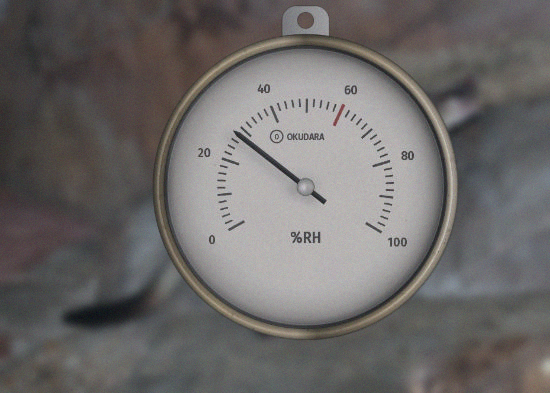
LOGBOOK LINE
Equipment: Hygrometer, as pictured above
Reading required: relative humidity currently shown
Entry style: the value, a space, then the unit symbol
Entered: 28 %
